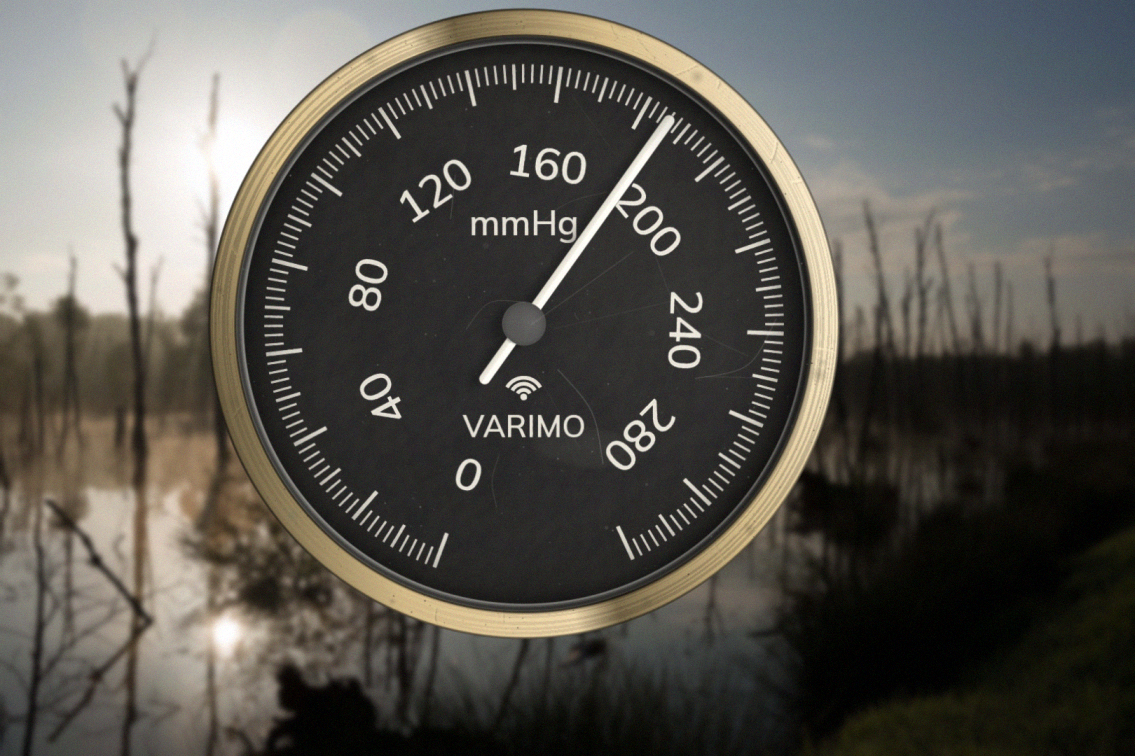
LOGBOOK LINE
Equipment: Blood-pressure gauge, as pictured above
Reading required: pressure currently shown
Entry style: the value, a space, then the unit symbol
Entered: 186 mmHg
